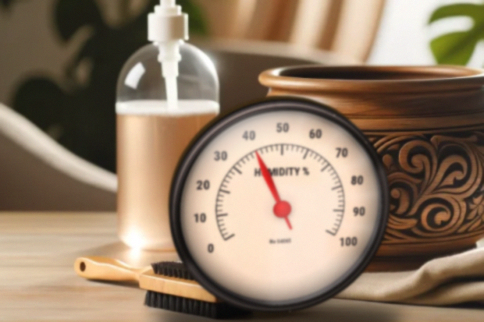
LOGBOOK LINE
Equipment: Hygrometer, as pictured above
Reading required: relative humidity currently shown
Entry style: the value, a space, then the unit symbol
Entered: 40 %
